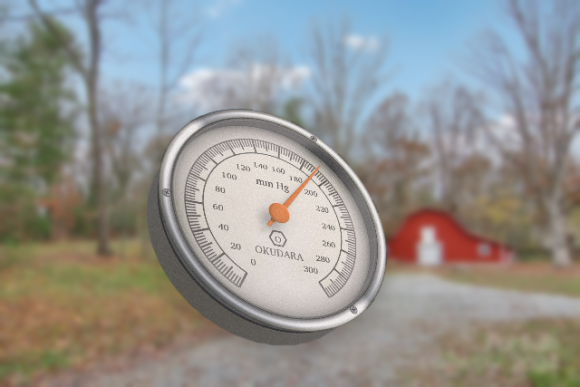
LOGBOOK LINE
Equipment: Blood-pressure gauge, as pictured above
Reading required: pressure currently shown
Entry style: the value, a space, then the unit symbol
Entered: 190 mmHg
